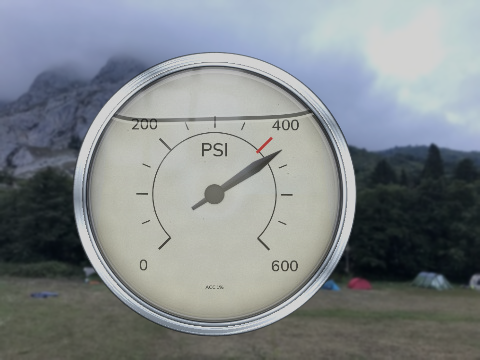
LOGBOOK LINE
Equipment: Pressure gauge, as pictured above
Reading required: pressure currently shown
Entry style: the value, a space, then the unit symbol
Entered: 425 psi
